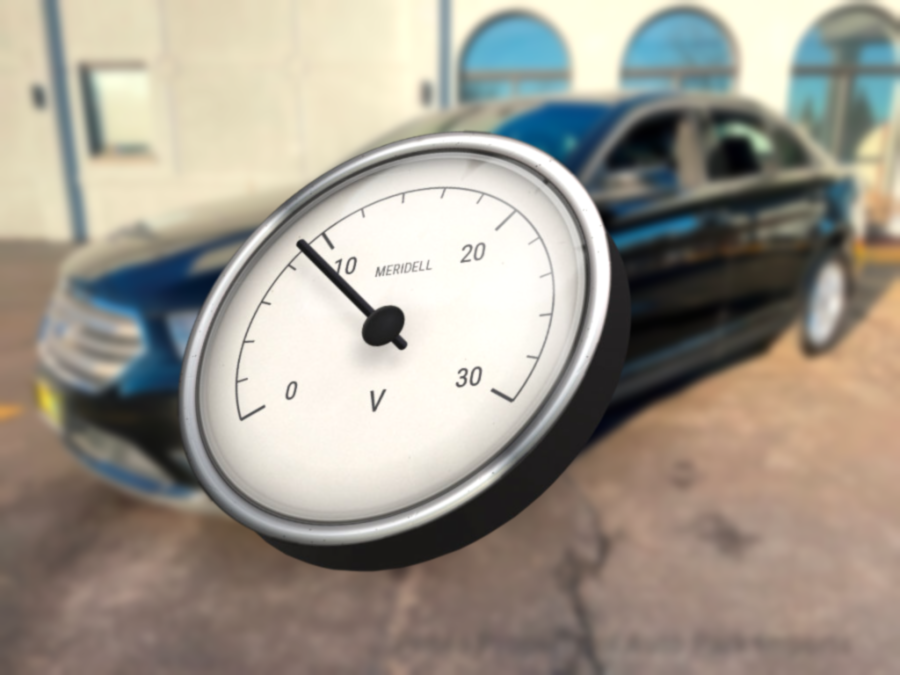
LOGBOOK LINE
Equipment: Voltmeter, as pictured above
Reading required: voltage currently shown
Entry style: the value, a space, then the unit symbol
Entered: 9 V
